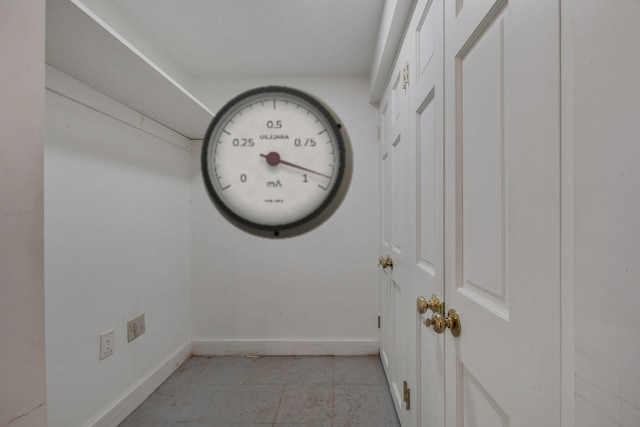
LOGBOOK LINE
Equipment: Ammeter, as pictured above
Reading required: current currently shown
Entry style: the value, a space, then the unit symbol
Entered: 0.95 mA
